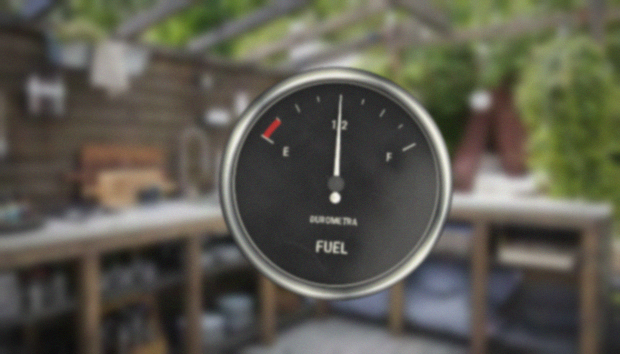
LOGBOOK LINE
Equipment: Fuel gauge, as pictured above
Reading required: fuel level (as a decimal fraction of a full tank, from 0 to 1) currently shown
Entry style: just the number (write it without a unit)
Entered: 0.5
